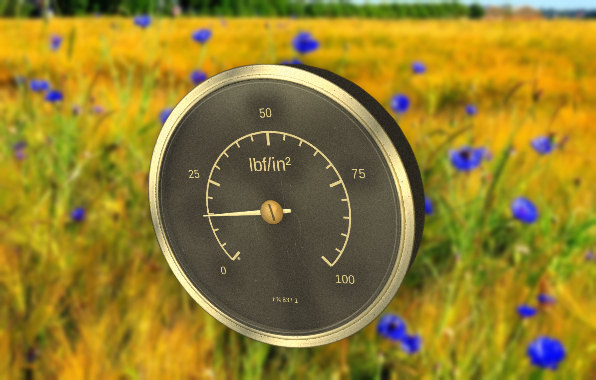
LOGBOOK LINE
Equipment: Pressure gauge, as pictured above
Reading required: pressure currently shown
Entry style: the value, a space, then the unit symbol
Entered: 15 psi
